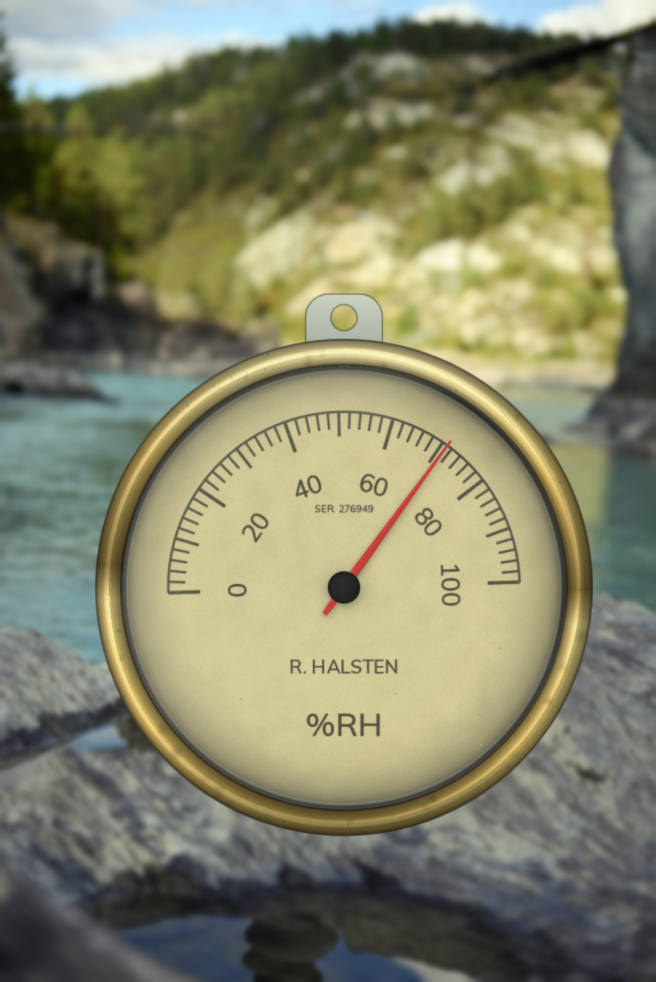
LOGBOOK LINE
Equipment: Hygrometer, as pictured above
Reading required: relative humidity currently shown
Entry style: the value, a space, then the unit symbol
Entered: 71 %
